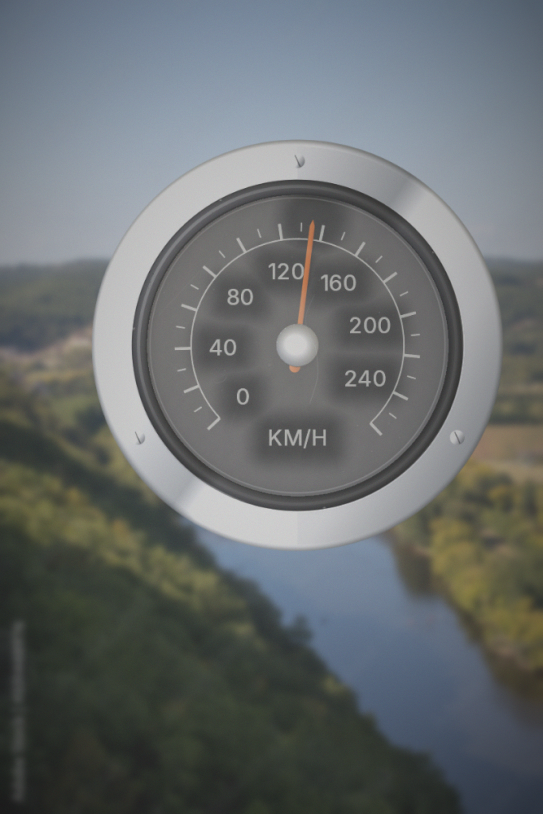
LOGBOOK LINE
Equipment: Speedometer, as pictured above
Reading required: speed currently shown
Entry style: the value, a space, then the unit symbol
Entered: 135 km/h
